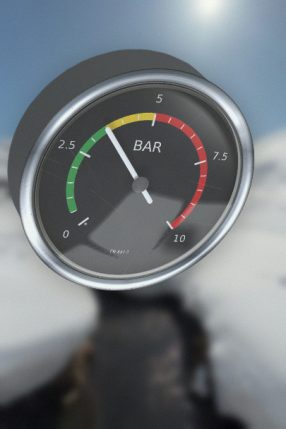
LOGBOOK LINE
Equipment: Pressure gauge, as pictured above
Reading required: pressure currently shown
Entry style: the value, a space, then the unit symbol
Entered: 3.5 bar
